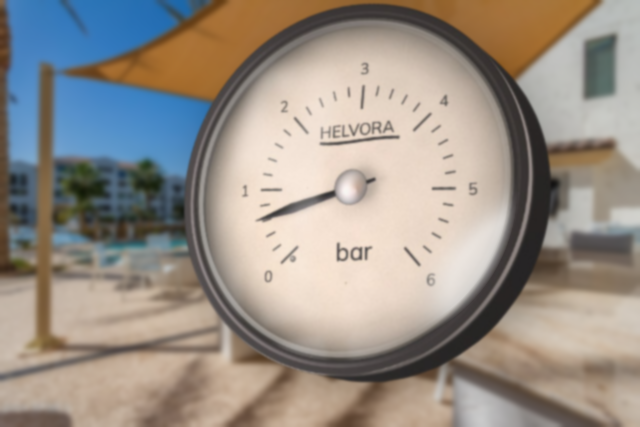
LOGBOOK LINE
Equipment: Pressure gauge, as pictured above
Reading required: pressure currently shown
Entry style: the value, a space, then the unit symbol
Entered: 0.6 bar
